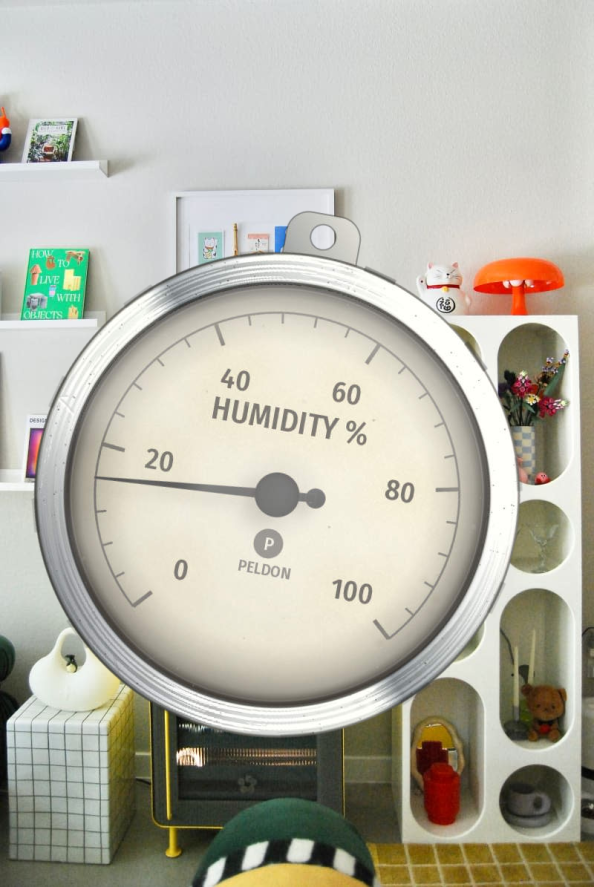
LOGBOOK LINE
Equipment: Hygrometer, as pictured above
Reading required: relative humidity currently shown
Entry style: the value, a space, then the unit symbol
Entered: 16 %
